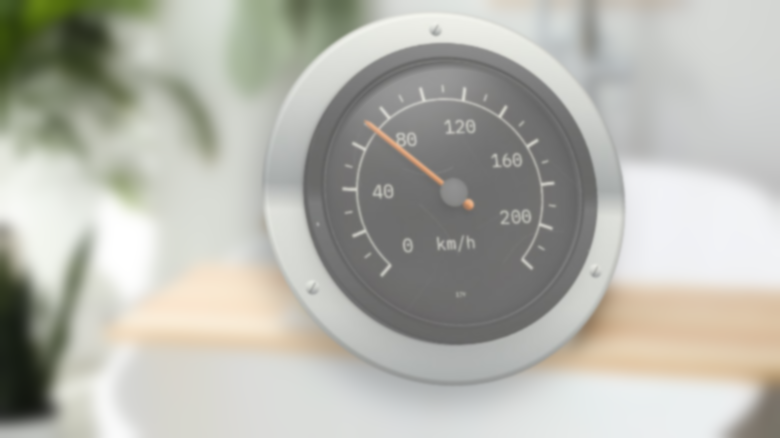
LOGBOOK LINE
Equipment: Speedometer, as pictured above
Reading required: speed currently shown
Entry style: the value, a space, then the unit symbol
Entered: 70 km/h
